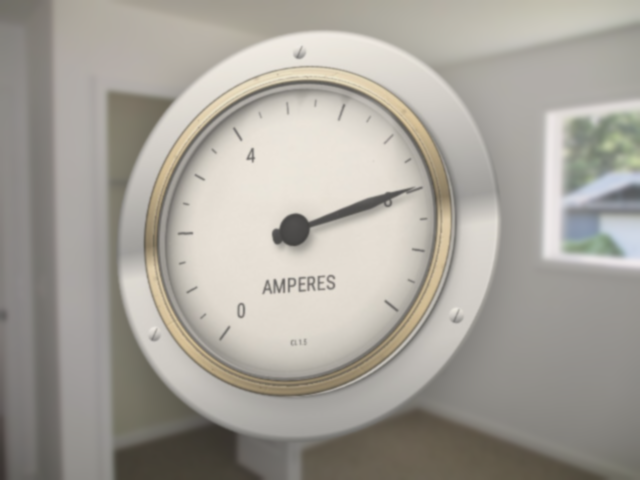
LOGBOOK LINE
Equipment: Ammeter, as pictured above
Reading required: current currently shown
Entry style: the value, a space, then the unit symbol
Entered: 8 A
